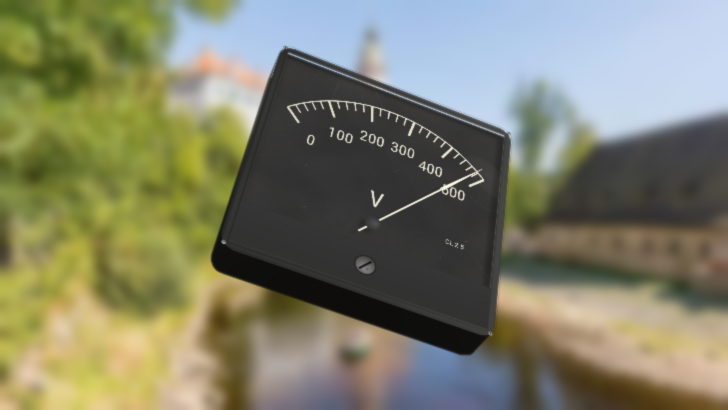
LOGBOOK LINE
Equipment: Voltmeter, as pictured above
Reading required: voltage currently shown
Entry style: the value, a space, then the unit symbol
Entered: 480 V
